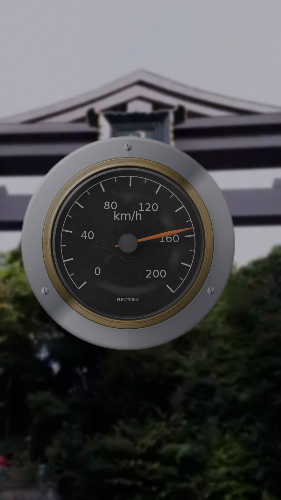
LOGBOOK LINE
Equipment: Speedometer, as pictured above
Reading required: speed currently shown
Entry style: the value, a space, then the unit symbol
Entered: 155 km/h
